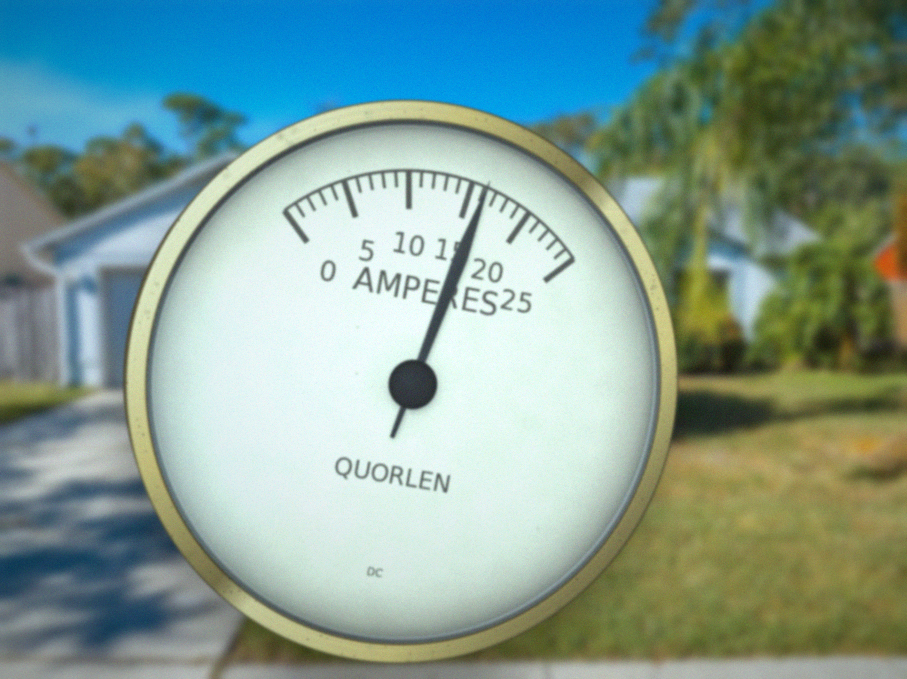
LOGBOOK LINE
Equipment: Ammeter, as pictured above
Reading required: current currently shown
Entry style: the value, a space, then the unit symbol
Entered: 16 A
